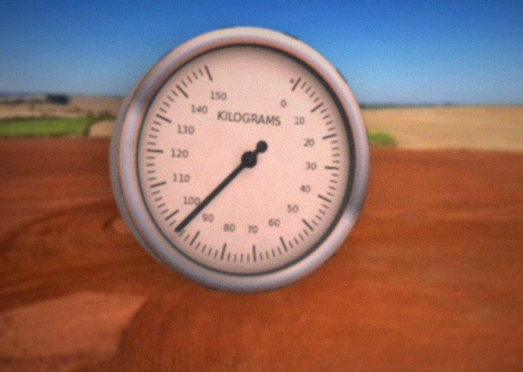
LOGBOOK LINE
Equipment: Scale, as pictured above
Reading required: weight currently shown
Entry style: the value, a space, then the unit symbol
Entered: 96 kg
